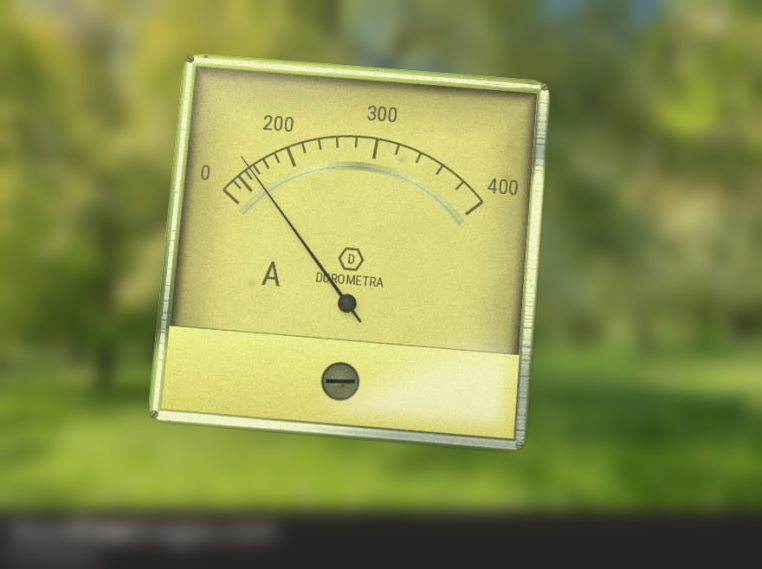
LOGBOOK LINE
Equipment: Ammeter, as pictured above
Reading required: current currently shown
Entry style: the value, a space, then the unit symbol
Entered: 130 A
